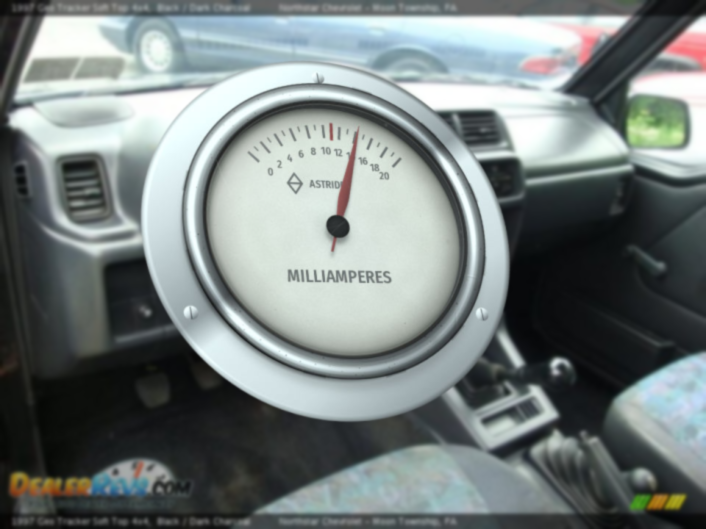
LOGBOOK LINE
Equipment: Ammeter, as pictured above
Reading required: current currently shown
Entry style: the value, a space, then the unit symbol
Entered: 14 mA
